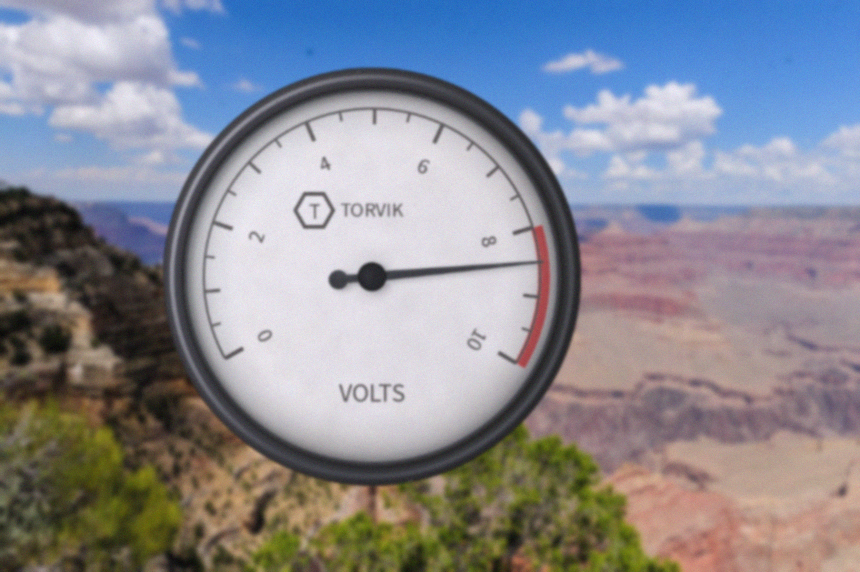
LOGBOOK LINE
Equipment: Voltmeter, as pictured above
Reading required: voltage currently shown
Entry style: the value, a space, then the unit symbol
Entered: 8.5 V
